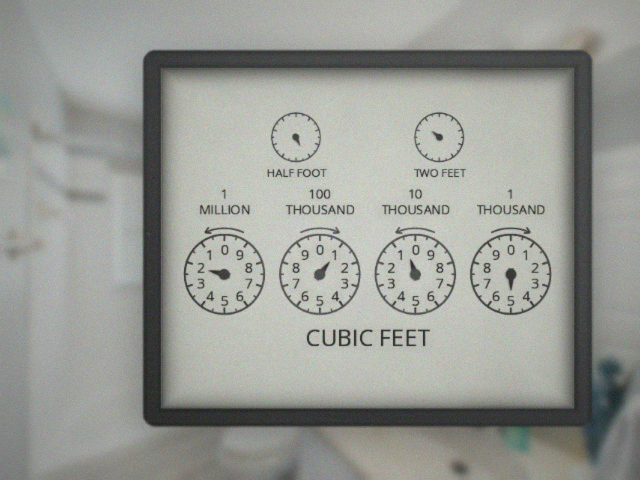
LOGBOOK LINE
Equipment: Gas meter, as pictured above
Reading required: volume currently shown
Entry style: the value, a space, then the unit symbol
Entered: 210500 ft³
